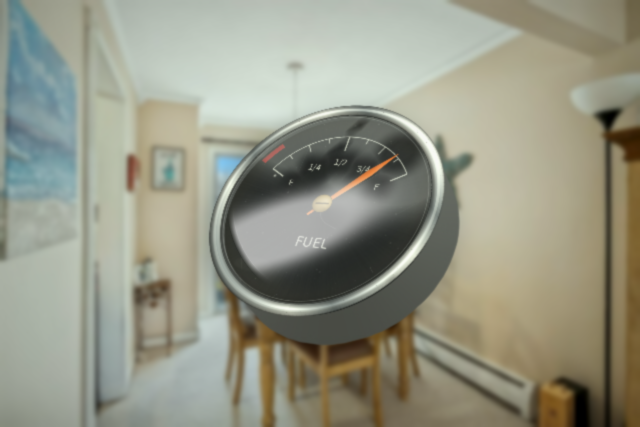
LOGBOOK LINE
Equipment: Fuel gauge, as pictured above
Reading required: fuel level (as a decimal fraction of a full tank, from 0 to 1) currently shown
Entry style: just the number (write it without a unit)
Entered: 0.875
